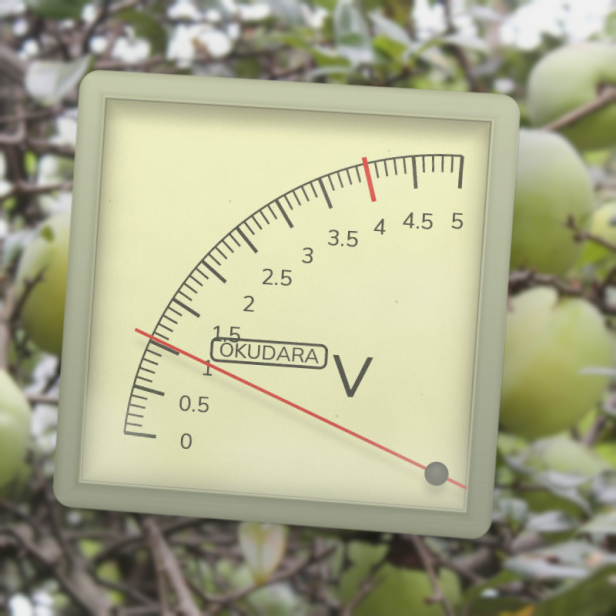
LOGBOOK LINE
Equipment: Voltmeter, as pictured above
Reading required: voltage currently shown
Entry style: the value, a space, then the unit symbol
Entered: 1.05 V
